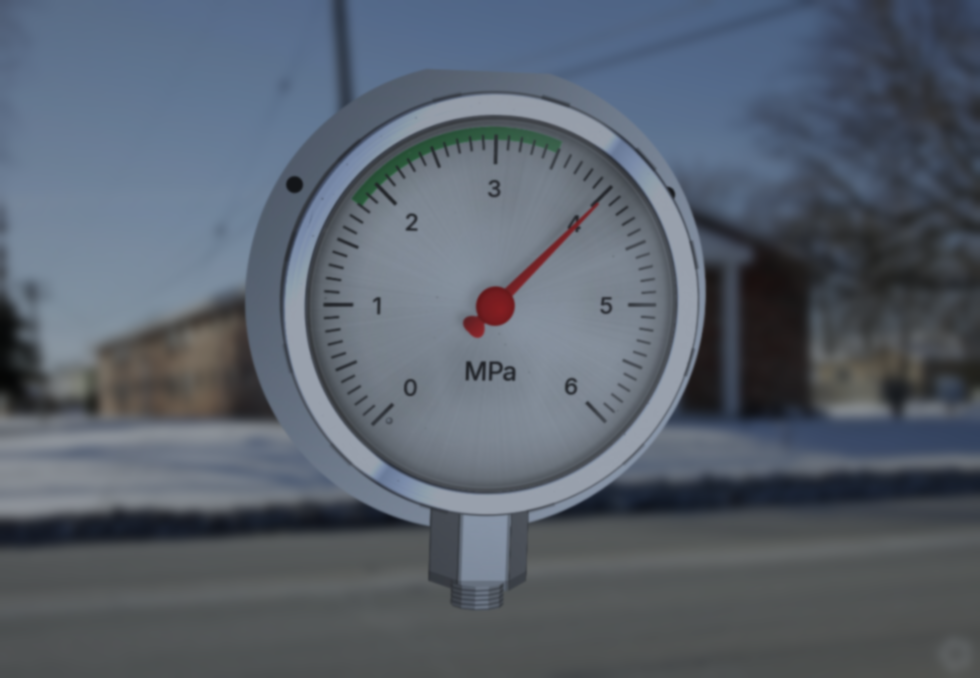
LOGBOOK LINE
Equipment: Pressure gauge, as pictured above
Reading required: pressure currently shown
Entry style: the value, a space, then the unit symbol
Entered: 4 MPa
